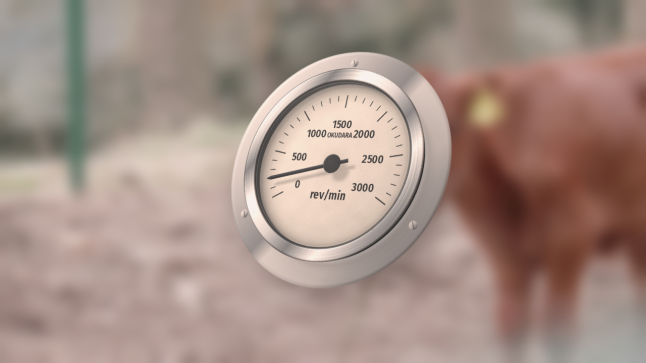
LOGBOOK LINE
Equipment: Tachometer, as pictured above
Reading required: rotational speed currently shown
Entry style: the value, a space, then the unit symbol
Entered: 200 rpm
